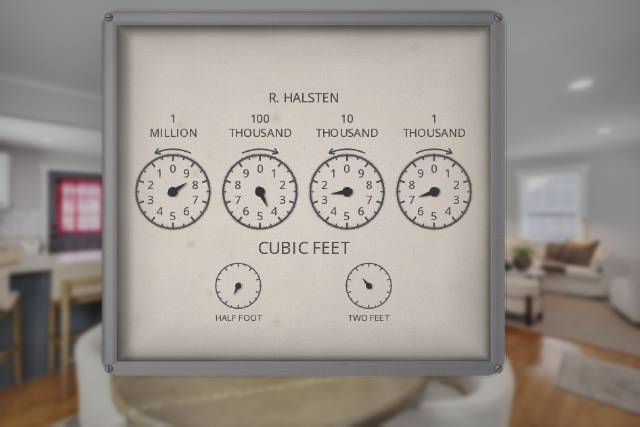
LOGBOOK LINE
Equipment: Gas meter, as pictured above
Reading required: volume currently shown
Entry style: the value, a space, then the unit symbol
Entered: 842700 ft³
